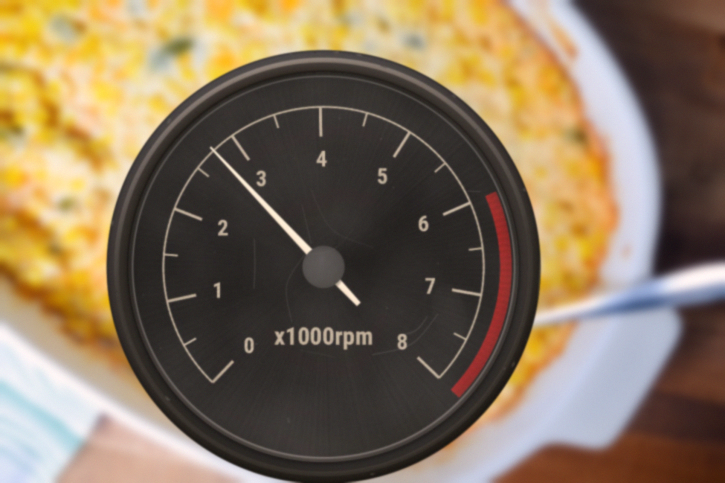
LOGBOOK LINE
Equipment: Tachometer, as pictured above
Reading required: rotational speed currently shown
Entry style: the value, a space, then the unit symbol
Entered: 2750 rpm
